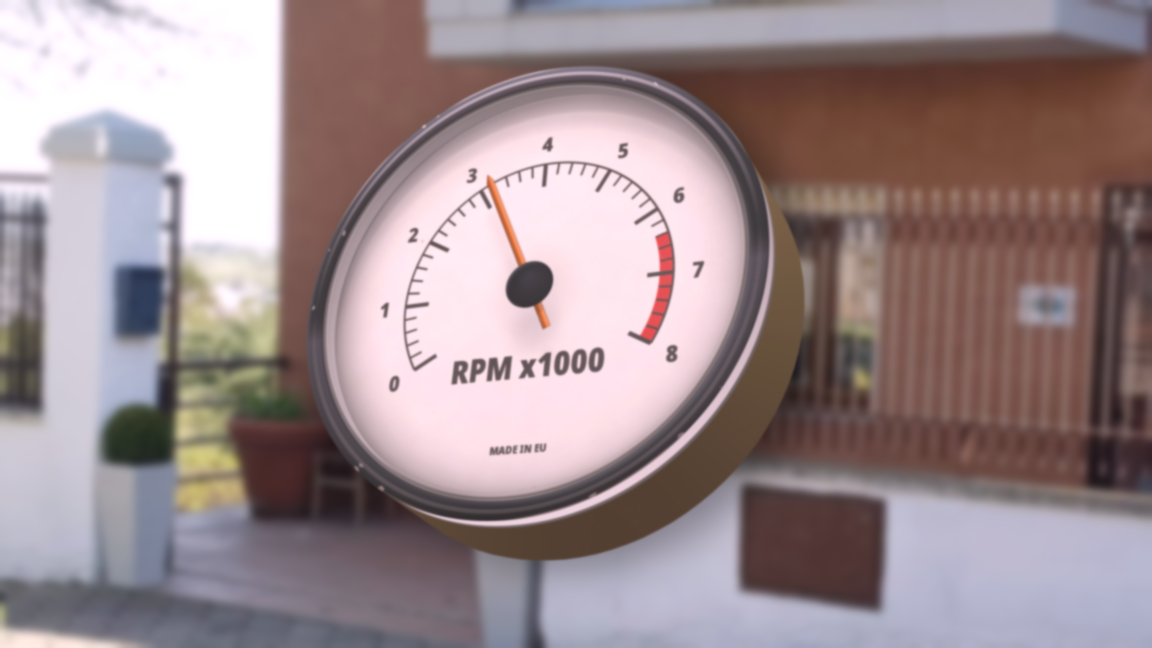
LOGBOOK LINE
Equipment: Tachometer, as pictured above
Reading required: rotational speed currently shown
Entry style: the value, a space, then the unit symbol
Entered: 3200 rpm
